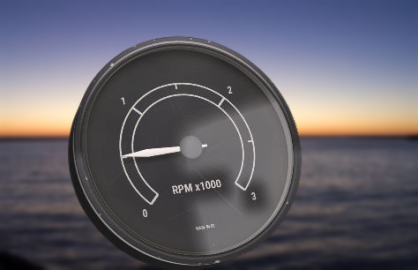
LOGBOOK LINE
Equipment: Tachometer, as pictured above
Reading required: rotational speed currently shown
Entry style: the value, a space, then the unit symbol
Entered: 500 rpm
